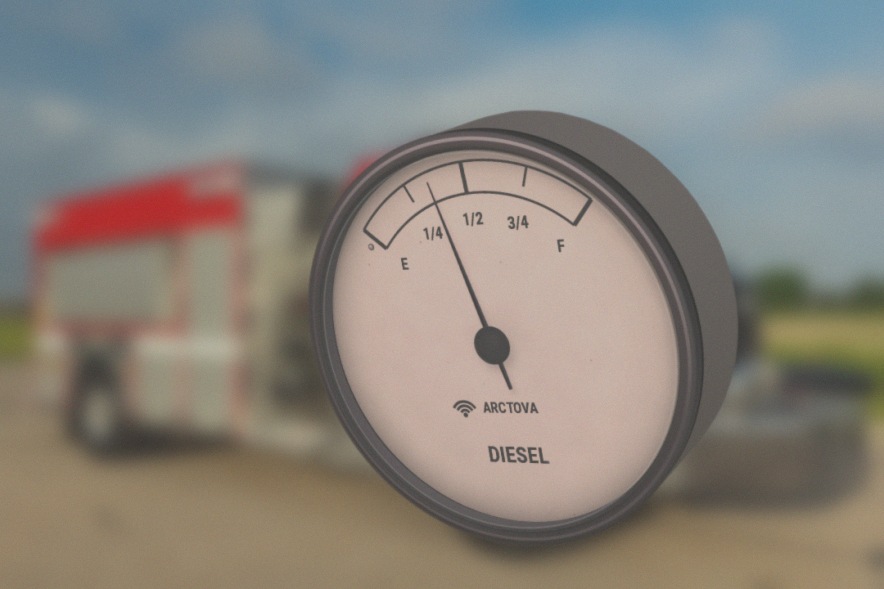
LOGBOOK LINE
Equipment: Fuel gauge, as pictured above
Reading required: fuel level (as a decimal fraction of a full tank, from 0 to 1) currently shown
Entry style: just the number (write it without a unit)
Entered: 0.375
